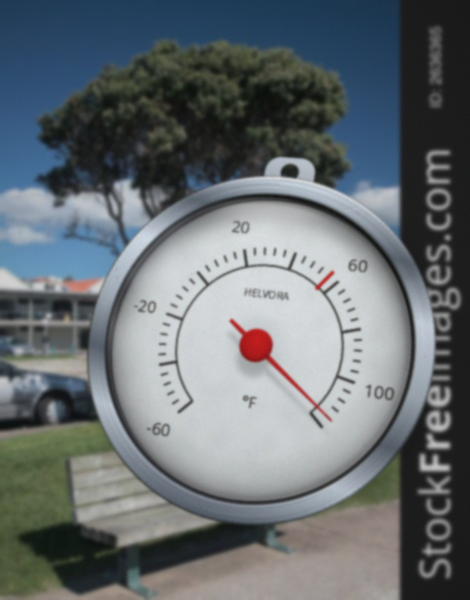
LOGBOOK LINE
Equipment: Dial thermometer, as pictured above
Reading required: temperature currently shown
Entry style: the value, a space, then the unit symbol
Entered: 116 °F
